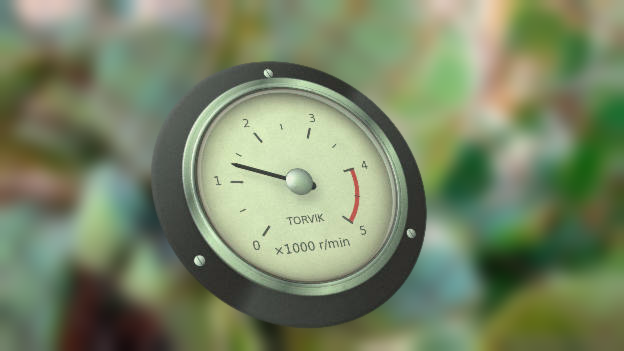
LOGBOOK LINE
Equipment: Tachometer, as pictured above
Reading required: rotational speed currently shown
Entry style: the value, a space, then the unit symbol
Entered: 1250 rpm
